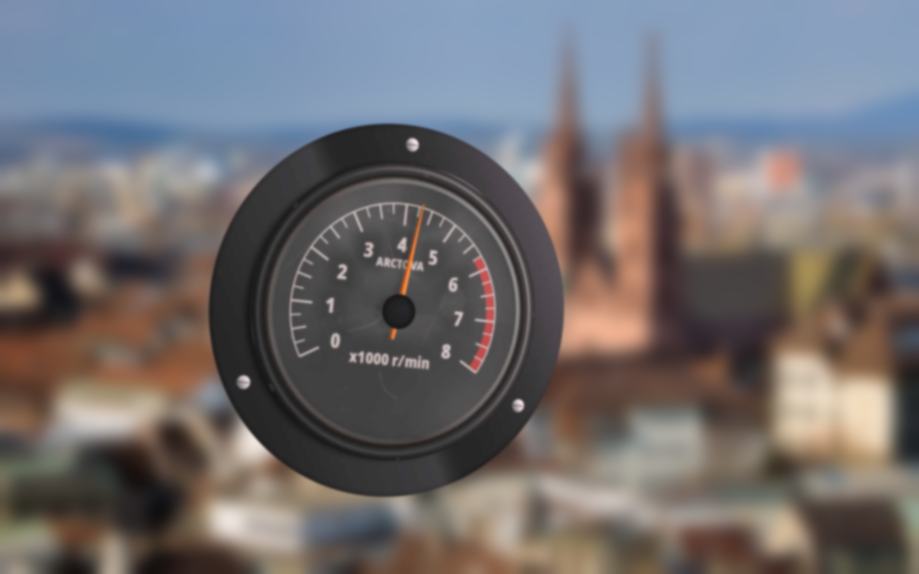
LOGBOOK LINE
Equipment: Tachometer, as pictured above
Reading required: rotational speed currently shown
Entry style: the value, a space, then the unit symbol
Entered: 4250 rpm
